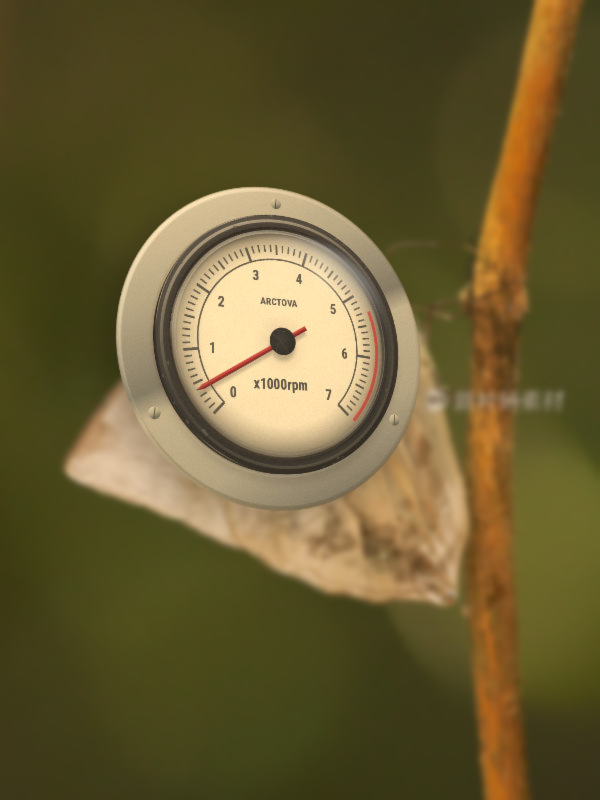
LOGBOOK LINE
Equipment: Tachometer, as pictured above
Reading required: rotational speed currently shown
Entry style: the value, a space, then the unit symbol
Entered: 400 rpm
